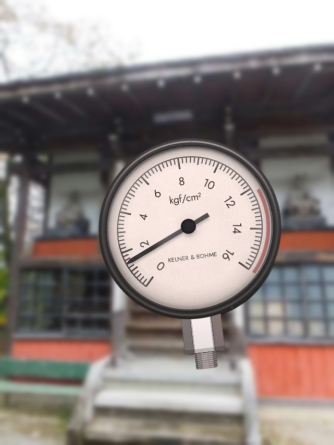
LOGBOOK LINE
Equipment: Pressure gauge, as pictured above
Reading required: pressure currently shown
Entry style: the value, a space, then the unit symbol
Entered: 1.4 kg/cm²
